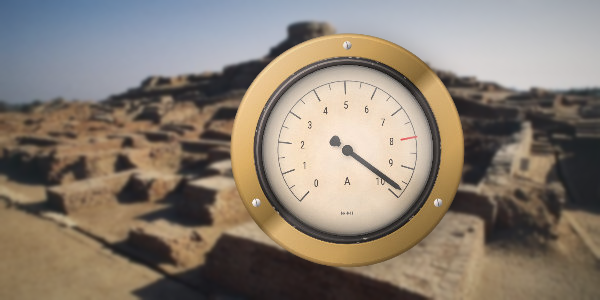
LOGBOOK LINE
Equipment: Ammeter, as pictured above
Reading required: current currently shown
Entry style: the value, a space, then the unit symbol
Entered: 9.75 A
